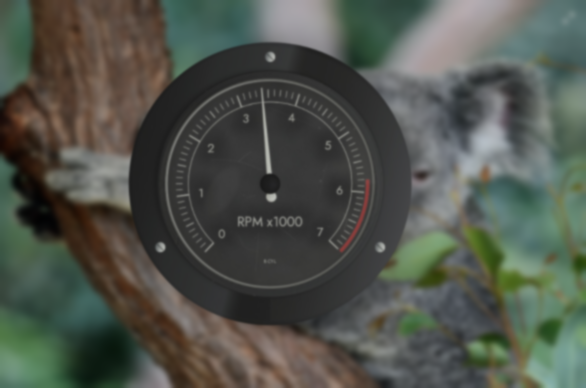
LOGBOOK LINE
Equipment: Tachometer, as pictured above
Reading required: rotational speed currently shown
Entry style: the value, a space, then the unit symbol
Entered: 3400 rpm
